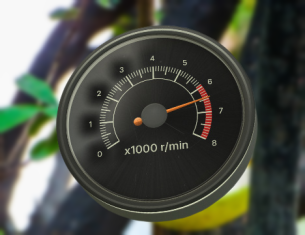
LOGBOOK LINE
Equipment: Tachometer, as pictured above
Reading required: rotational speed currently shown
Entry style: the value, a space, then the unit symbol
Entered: 6500 rpm
